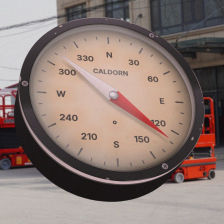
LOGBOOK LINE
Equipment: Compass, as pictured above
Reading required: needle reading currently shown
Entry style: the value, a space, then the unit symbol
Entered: 130 °
